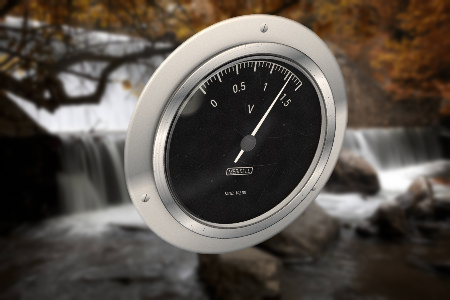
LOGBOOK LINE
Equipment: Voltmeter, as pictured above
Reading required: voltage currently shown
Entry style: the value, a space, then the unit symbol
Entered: 1.25 V
